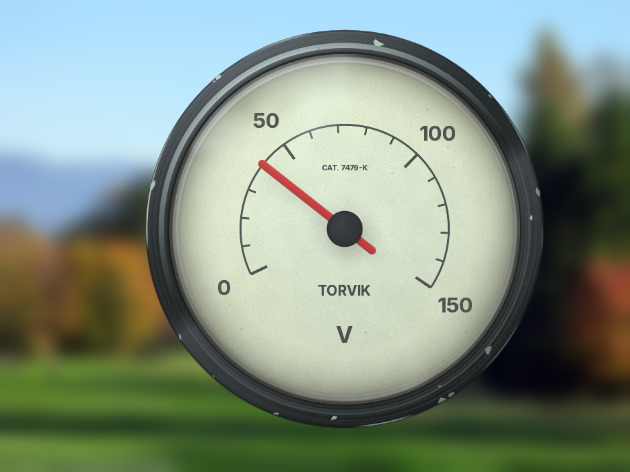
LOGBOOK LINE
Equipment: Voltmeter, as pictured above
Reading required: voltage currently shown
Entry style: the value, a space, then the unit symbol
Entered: 40 V
